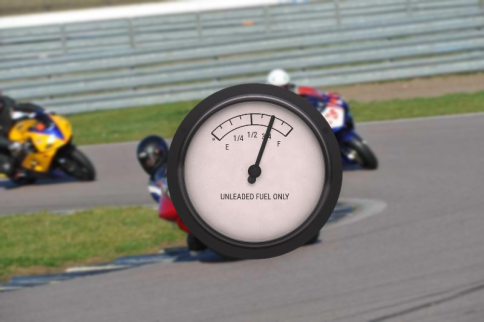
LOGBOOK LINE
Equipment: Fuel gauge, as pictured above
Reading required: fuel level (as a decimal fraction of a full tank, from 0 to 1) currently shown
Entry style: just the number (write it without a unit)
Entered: 0.75
